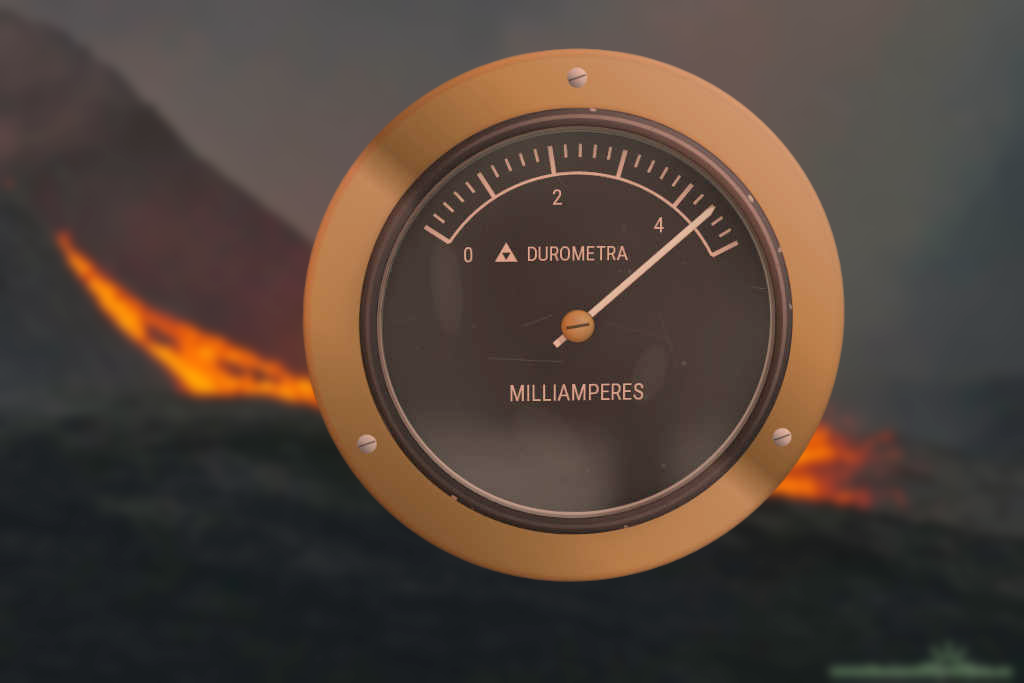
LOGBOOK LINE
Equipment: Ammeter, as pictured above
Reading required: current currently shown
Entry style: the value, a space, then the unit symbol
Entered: 4.4 mA
